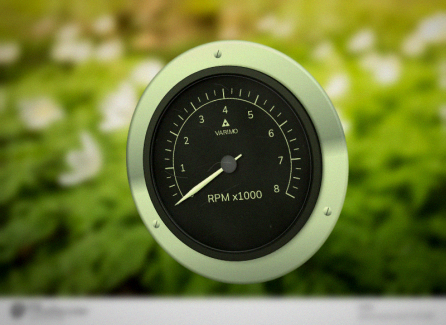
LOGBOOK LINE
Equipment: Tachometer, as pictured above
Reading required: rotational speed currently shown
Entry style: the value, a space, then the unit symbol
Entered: 0 rpm
